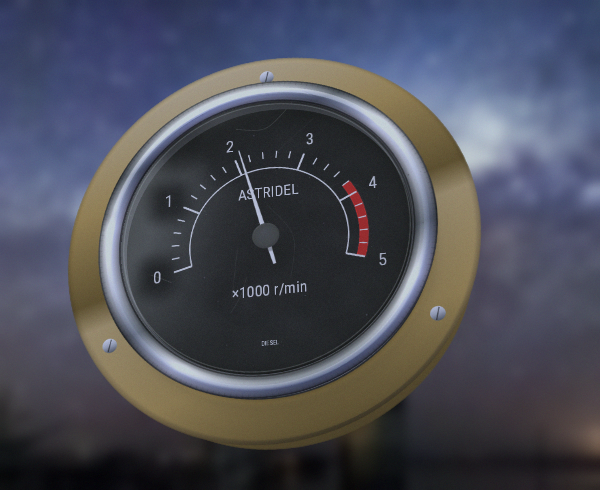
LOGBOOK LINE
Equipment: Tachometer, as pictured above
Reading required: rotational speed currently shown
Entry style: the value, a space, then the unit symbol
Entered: 2100 rpm
